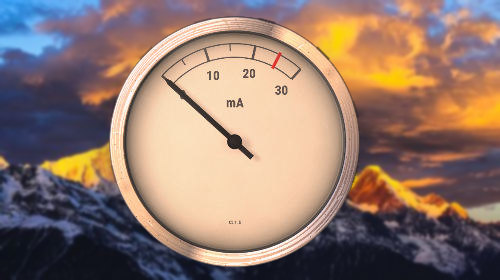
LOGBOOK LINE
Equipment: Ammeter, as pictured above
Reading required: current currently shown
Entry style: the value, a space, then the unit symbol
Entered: 0 mA
